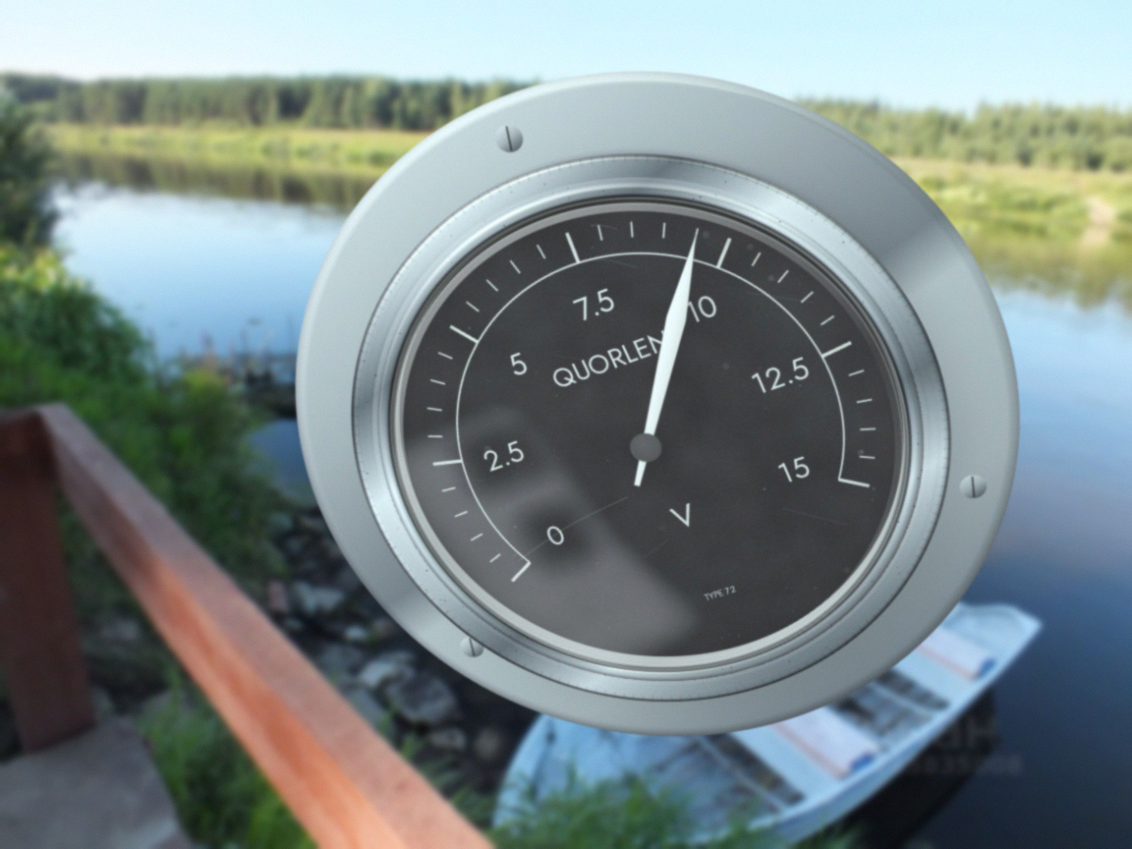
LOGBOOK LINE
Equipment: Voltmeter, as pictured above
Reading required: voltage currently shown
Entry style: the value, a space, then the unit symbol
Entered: 9.5 V
